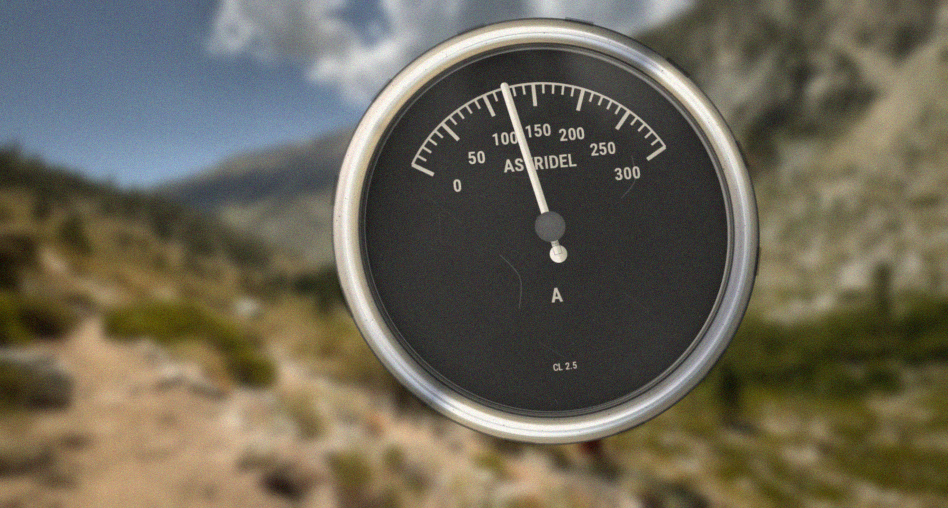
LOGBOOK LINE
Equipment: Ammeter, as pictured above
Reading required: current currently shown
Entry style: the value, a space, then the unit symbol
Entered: 120 A
